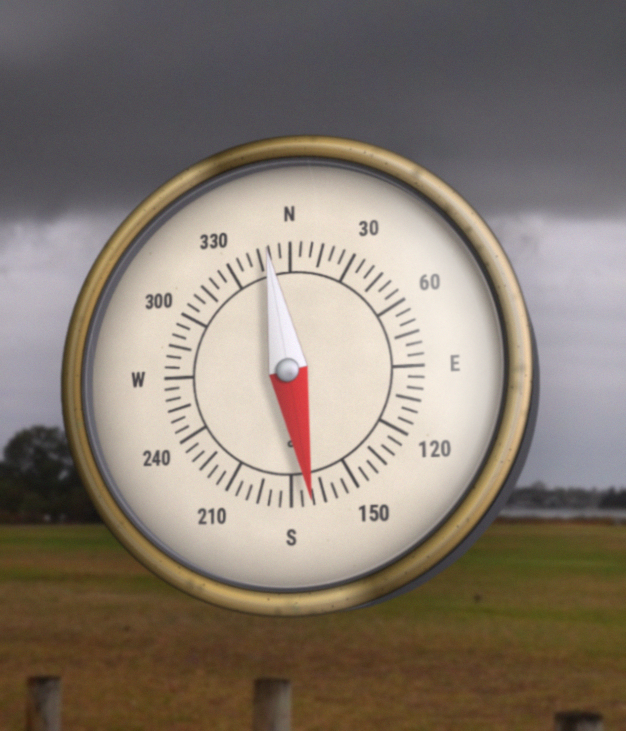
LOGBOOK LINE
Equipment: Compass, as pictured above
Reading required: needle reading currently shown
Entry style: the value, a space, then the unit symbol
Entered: 170 °
